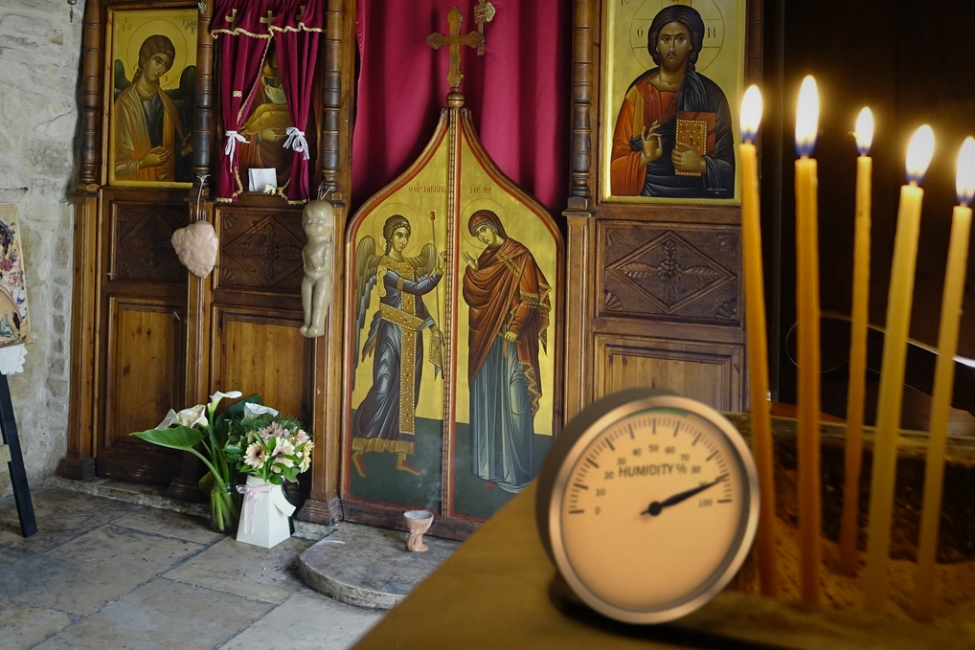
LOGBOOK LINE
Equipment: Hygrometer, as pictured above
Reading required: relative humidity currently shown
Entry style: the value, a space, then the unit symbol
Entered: 90 %
